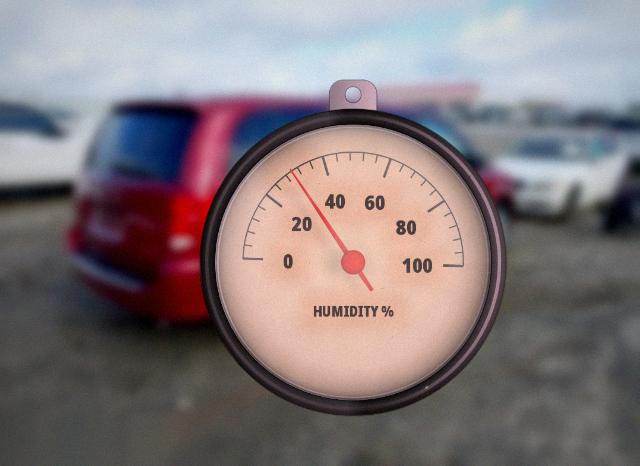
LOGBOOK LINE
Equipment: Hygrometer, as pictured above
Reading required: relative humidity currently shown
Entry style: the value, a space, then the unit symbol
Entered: 30 %
